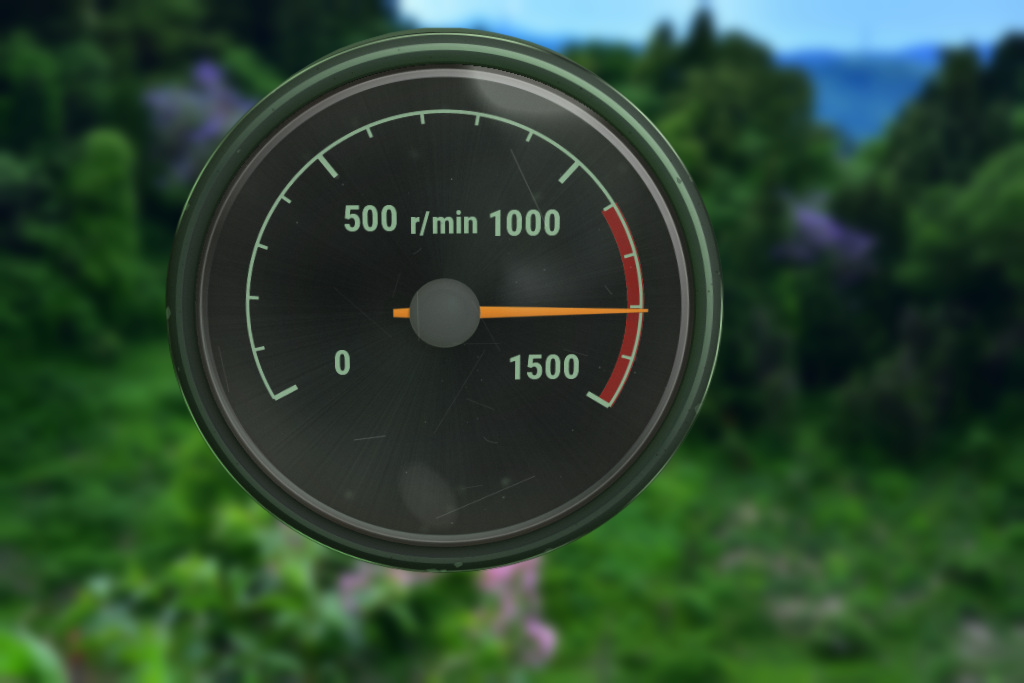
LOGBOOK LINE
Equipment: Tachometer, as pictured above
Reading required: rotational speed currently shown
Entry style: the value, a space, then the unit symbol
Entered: 1300 rpm
